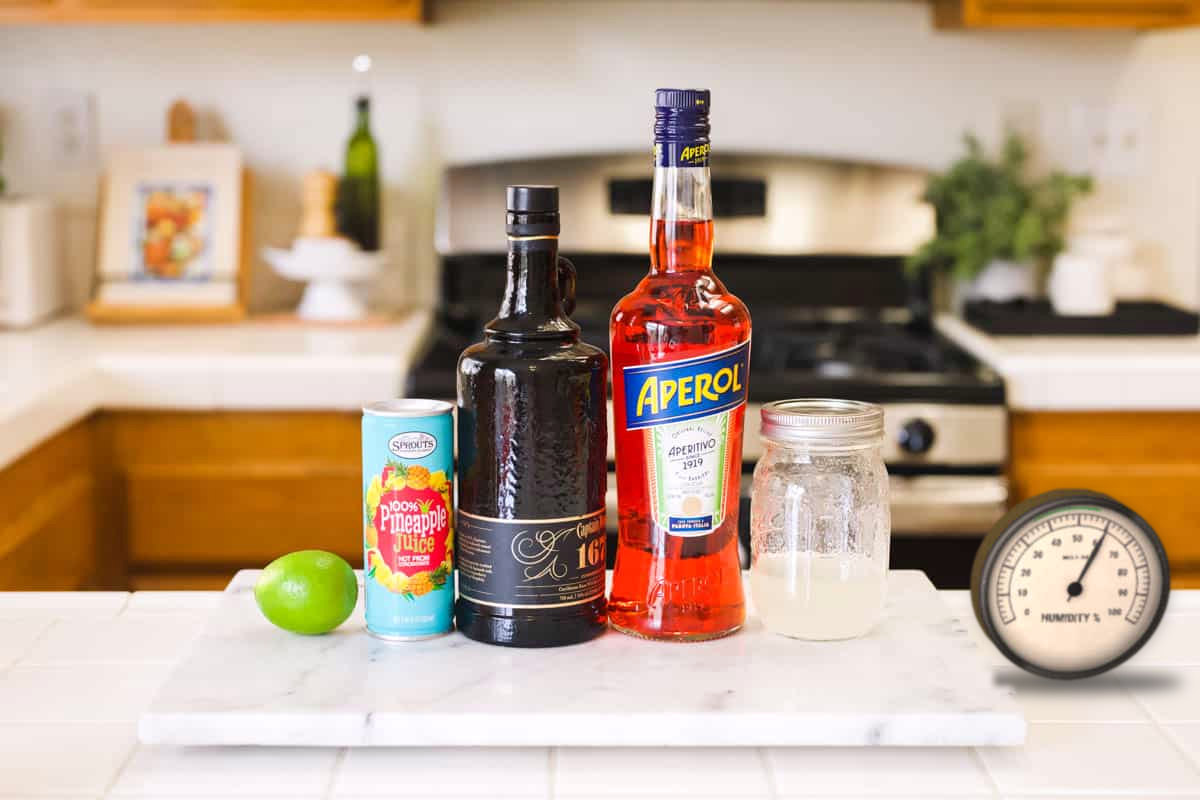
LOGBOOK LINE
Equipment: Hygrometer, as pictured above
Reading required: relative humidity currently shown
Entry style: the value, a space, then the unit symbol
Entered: 60 %
